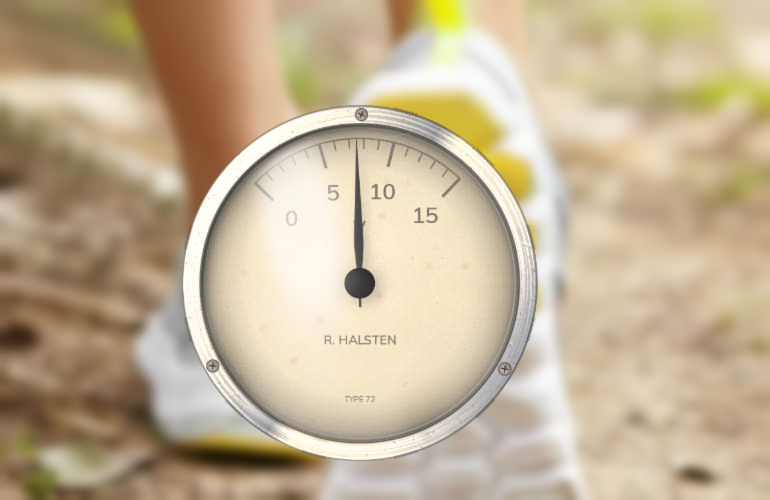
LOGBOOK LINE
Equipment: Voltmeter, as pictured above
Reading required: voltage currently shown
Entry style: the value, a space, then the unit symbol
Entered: 7.5 V
